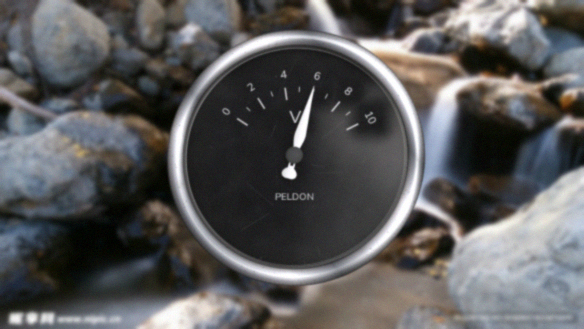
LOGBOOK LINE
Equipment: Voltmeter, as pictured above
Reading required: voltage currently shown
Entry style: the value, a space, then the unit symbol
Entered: 6 V
